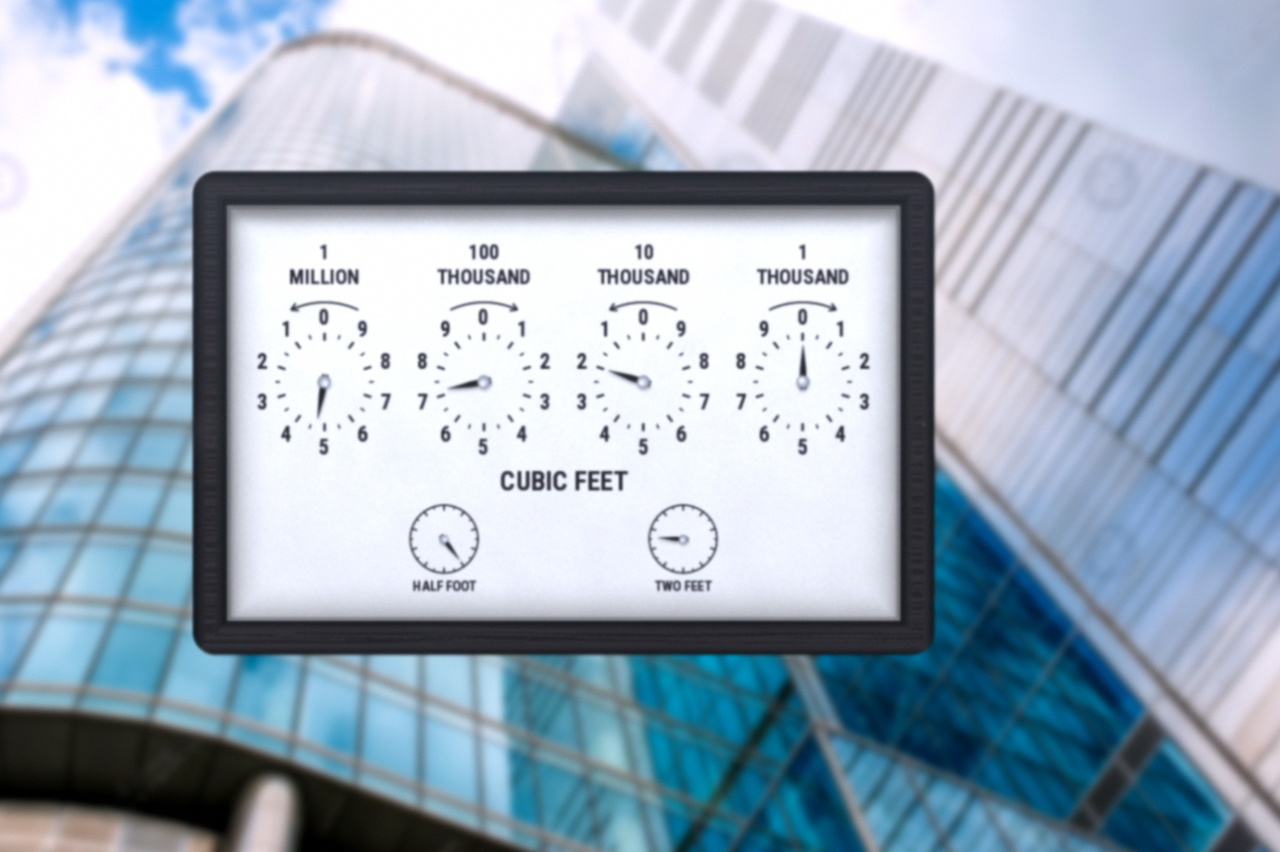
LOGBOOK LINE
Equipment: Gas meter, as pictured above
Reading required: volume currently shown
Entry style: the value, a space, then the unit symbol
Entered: 472000 ft³
